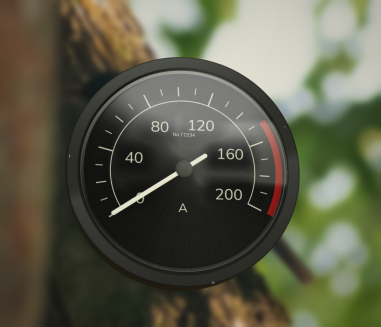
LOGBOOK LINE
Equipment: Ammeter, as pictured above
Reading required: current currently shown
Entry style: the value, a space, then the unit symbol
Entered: 0 A
